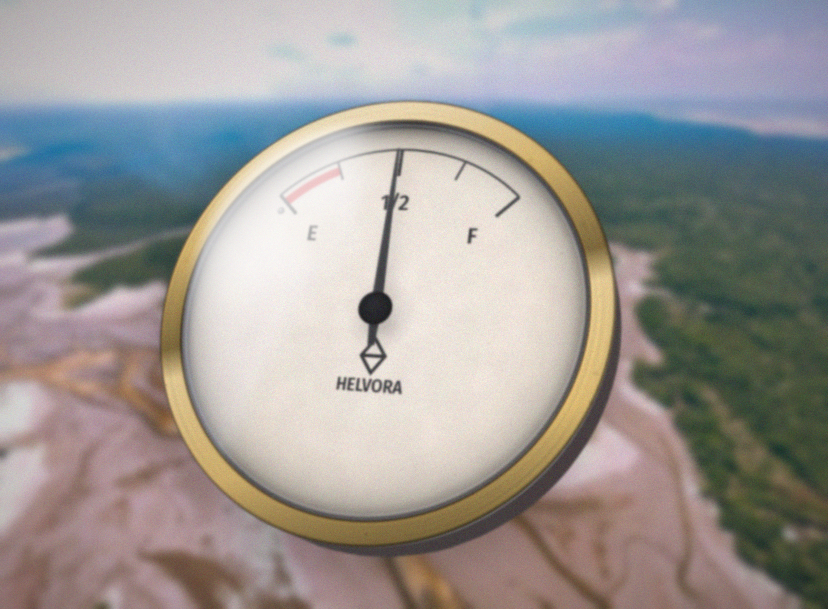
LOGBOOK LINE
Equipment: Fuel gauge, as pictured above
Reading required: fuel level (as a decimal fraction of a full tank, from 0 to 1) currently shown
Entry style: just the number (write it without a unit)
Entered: 0.5
